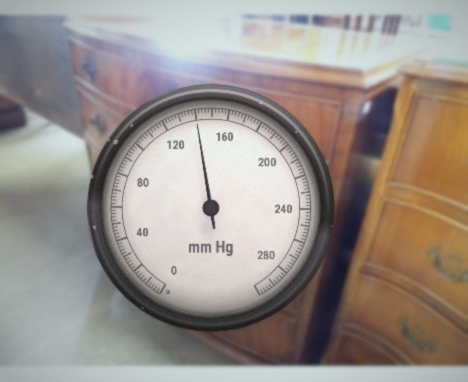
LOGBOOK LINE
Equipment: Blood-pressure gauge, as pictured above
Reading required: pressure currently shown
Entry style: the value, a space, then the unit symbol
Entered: 140 mmHg
